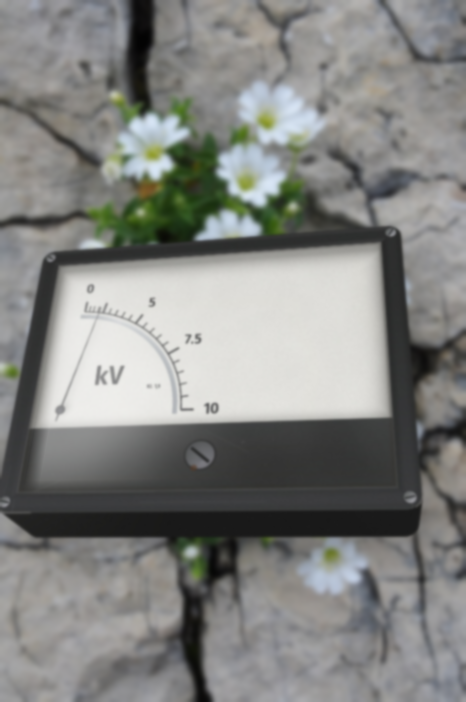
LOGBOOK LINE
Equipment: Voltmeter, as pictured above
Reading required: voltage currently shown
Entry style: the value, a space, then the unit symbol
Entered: 2.5 kV
